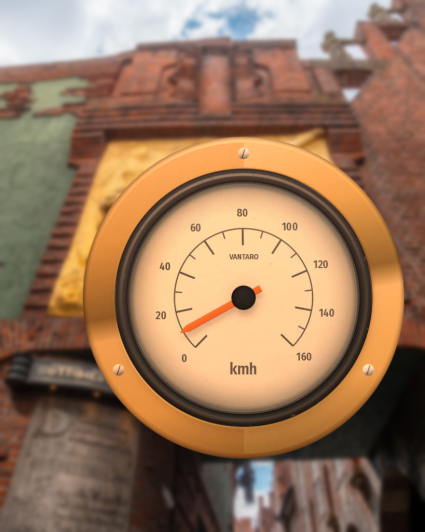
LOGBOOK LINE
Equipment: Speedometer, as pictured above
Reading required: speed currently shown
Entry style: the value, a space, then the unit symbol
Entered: 10 km/h
